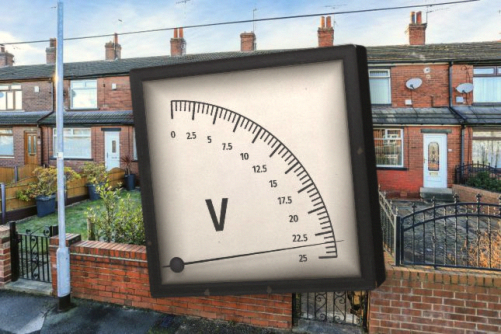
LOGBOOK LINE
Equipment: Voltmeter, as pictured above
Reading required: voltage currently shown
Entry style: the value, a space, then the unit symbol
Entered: 23.5 V
